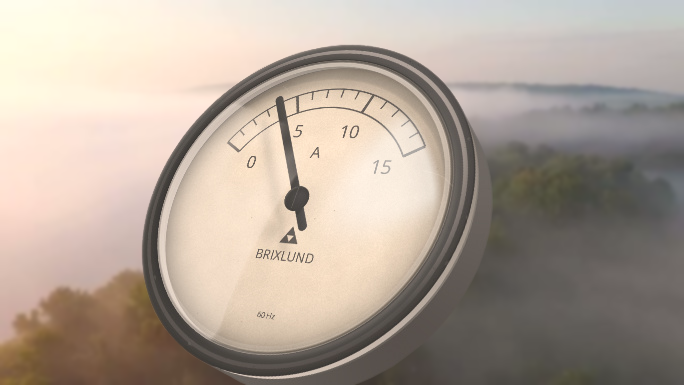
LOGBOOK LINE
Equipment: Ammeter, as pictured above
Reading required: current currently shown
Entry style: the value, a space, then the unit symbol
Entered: 4 A
